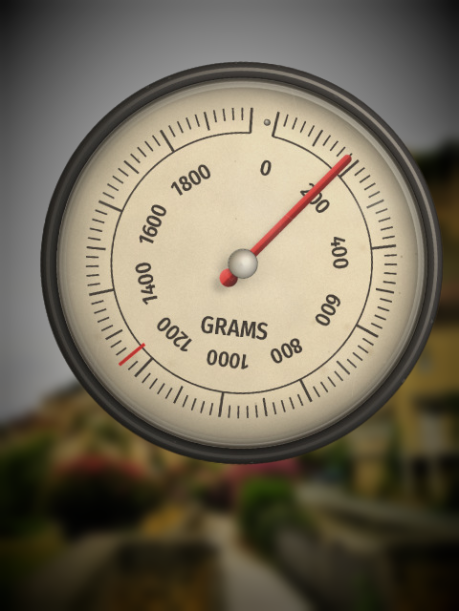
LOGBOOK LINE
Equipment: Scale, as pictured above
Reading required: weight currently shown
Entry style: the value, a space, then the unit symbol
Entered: 180 g
